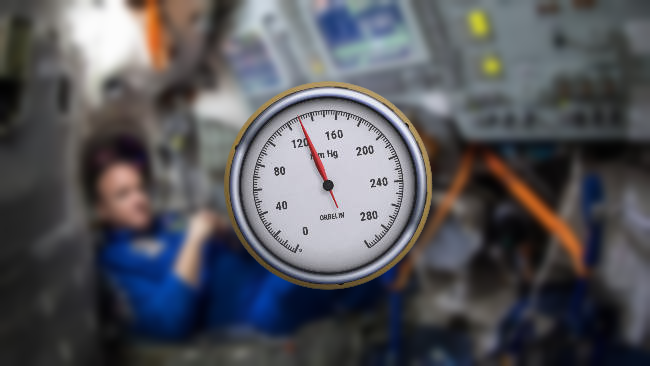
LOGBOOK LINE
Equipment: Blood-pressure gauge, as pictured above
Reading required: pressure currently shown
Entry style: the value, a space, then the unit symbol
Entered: 130 mmHg
